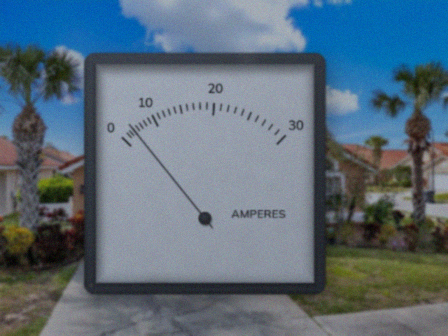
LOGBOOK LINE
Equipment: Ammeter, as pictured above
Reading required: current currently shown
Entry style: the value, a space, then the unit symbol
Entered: 5 A
